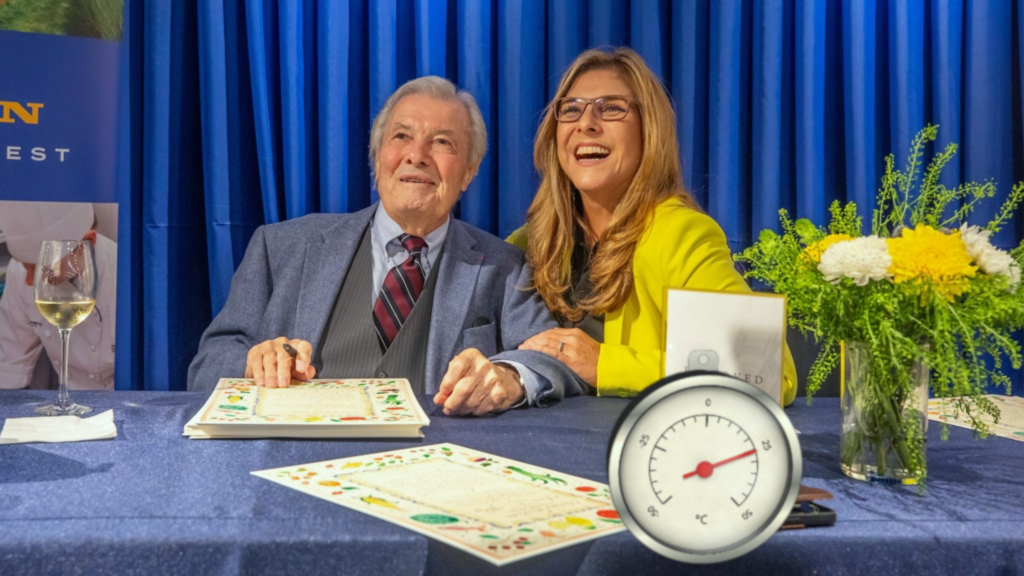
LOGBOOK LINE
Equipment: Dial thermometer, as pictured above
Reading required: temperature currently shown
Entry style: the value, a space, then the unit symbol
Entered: 25 °C
